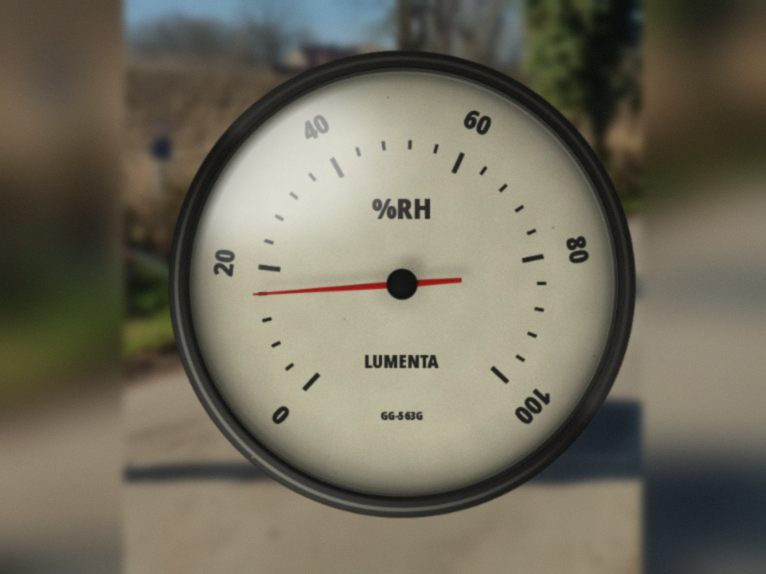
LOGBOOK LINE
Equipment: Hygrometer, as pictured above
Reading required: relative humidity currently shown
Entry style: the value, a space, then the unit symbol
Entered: 16 %
